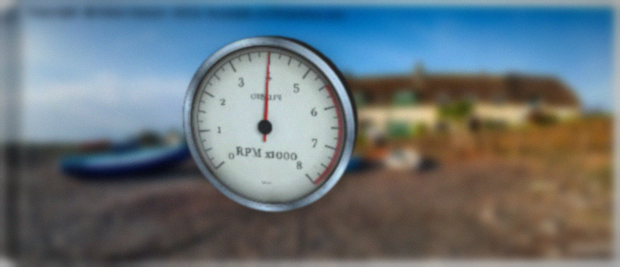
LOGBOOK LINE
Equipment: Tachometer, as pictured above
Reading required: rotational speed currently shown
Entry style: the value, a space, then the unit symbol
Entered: 4000 rpm
